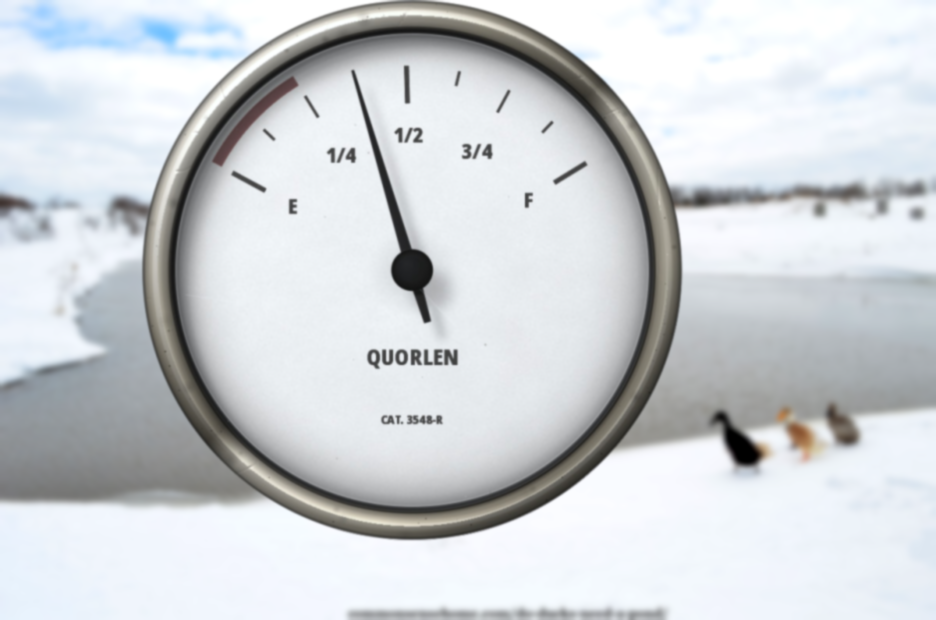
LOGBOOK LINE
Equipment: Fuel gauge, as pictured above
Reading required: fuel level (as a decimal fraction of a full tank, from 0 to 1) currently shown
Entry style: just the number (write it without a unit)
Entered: 0.375
